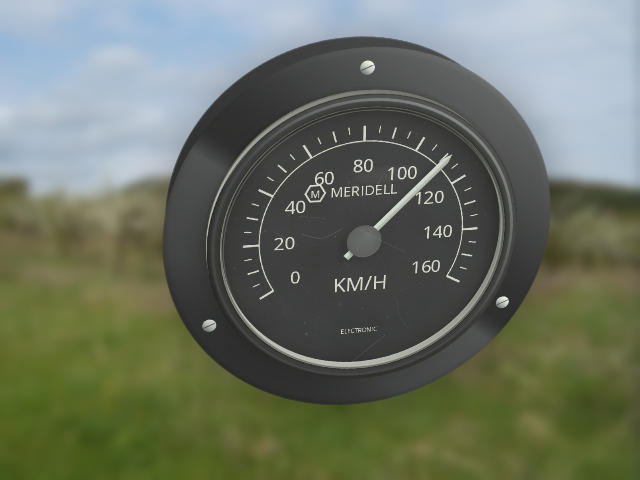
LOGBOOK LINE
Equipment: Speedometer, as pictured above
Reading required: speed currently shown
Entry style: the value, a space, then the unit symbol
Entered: 110 km/h
